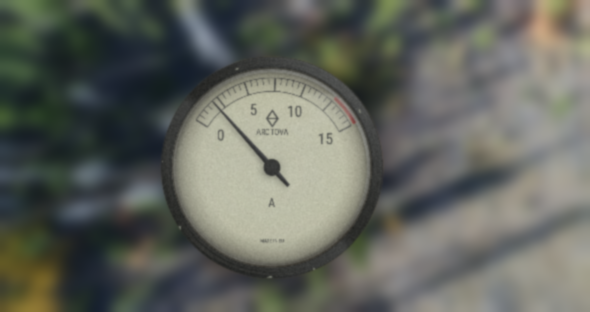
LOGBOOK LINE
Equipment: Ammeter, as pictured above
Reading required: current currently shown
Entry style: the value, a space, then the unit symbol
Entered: 2 A
